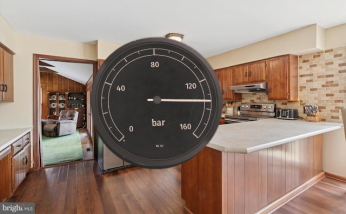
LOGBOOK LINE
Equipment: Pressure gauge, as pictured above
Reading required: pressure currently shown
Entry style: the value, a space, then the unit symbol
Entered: 135 bar
